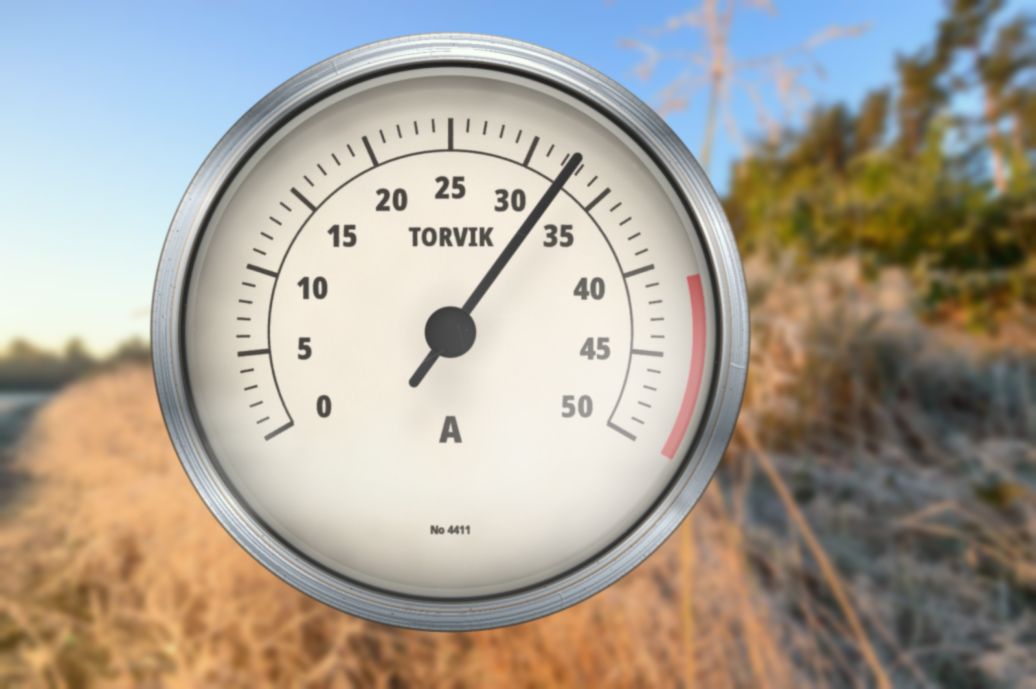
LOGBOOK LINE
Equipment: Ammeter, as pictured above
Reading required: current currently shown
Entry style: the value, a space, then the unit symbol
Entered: 32.5 A
